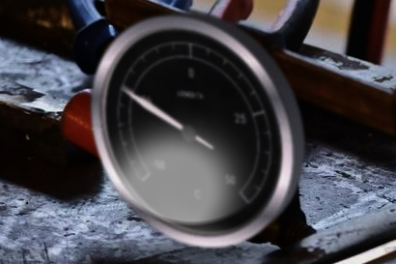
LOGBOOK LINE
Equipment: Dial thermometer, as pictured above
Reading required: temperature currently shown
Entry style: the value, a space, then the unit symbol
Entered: -25 °C
